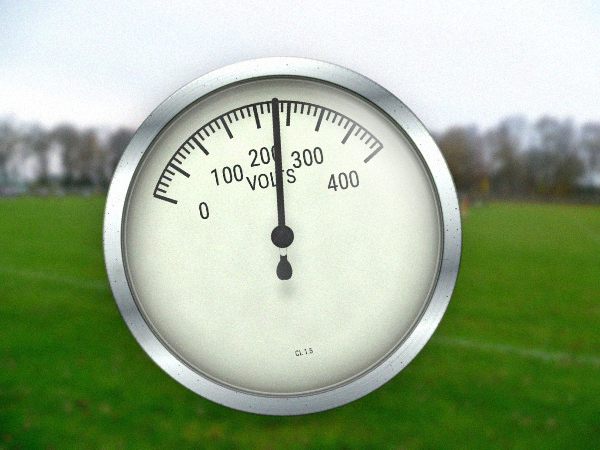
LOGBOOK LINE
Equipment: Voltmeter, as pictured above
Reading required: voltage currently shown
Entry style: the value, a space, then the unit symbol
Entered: 230 V
